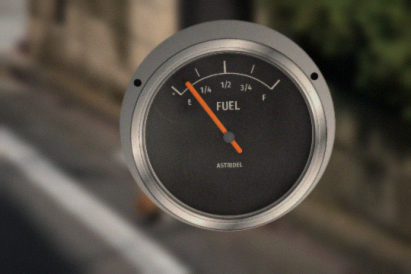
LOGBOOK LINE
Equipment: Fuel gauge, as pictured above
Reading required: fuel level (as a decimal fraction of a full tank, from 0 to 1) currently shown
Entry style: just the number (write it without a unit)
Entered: 0.125
